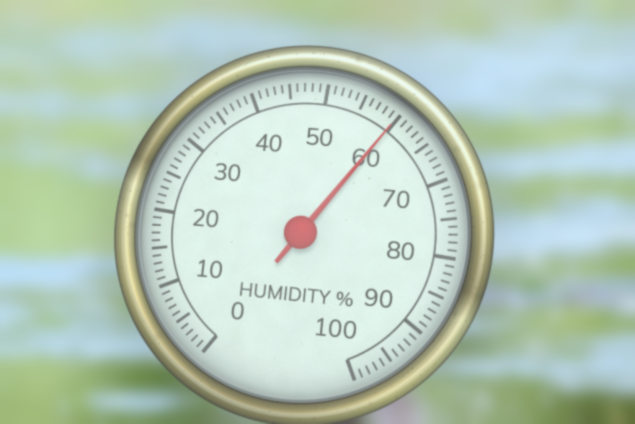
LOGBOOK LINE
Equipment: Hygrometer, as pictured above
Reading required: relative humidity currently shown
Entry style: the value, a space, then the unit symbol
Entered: 60 %
